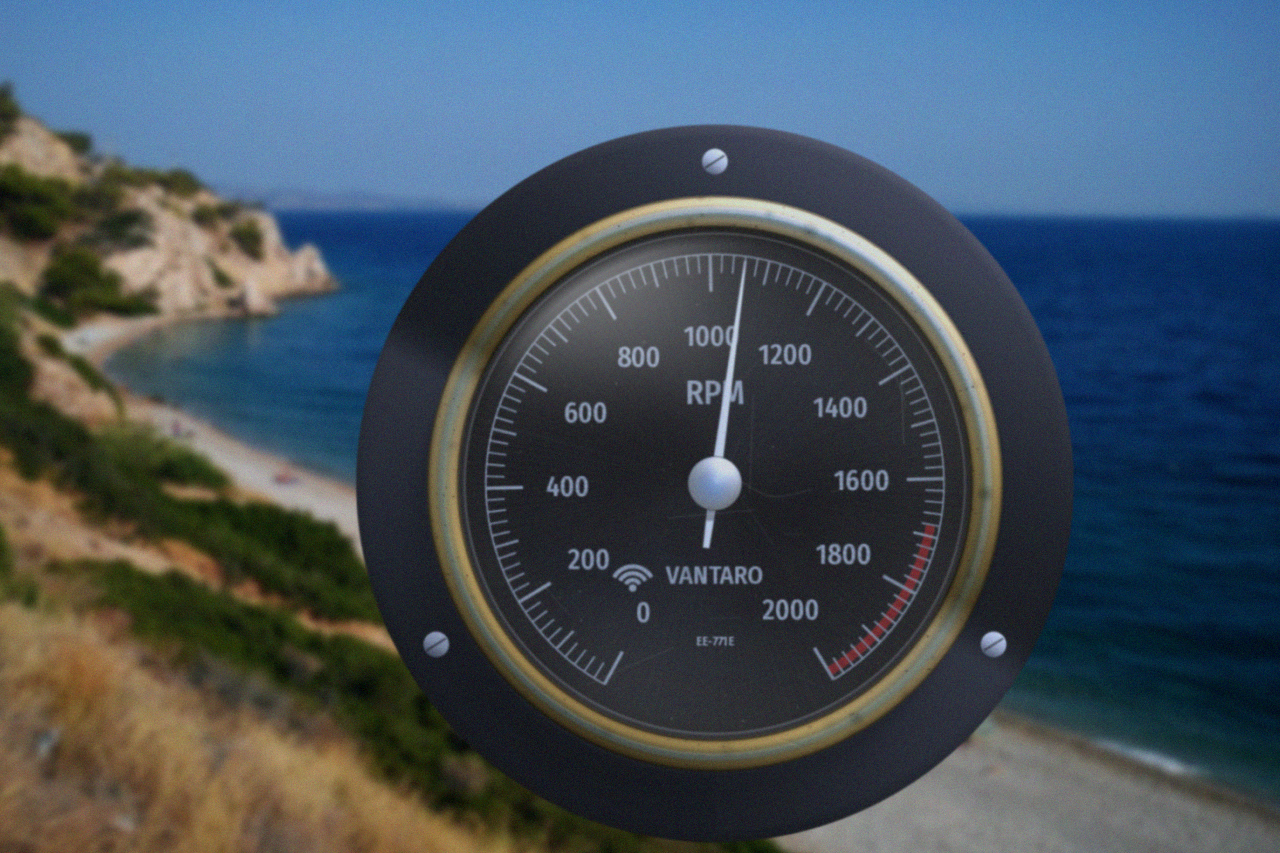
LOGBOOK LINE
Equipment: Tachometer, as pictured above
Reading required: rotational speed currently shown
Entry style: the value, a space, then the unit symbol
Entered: 1060 rpm
